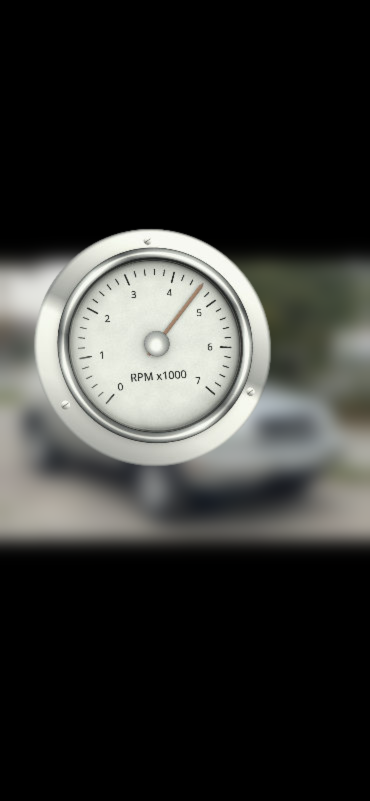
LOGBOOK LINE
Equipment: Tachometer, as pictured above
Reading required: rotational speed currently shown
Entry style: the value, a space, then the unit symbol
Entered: 4600 rpm
